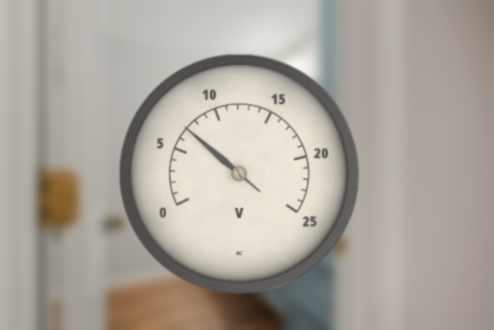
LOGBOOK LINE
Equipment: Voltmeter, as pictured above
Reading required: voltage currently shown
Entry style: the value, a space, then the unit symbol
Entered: 7 V
